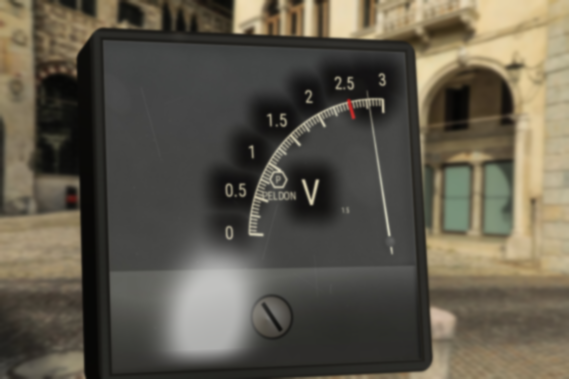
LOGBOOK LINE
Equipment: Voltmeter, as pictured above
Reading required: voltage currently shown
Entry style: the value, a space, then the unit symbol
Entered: 2.75 V
